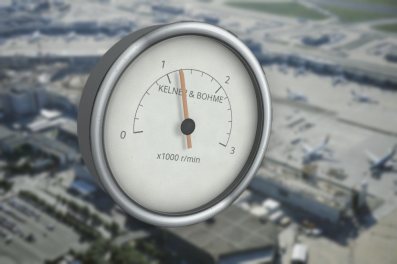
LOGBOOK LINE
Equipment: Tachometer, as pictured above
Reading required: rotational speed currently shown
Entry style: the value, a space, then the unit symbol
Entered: 1200 rpm
